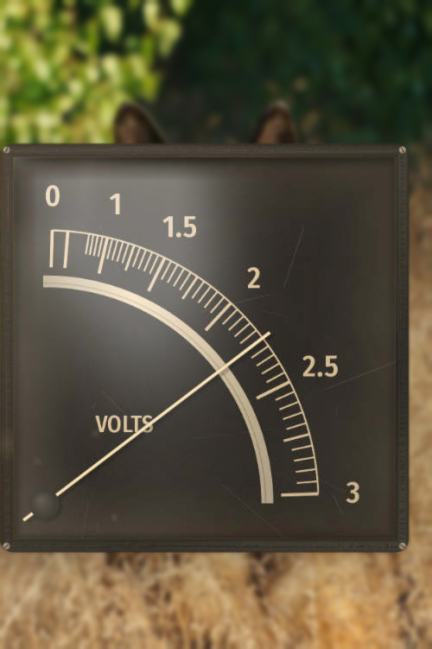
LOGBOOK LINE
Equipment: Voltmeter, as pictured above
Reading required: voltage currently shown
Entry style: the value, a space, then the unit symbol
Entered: 2.25 V
